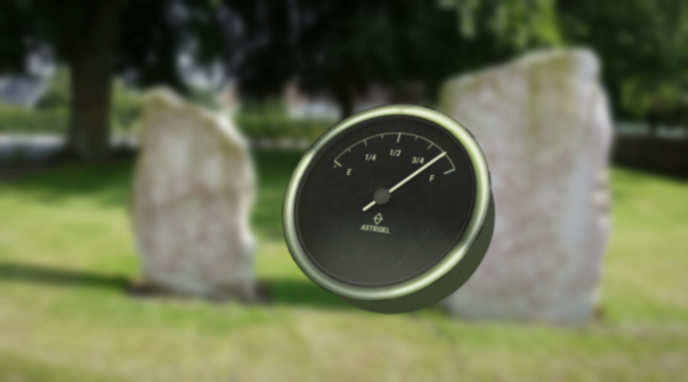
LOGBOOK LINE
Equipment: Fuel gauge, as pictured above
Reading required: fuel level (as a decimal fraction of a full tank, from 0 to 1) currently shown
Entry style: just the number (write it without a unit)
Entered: 0.875
